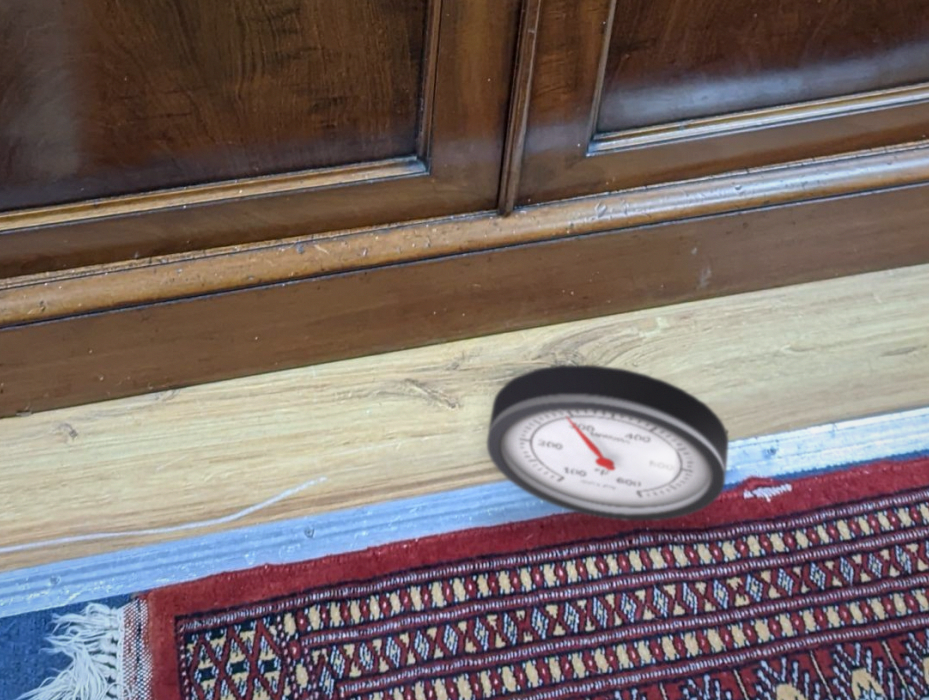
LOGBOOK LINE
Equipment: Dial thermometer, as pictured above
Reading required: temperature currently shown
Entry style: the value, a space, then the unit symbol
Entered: 300 °F
